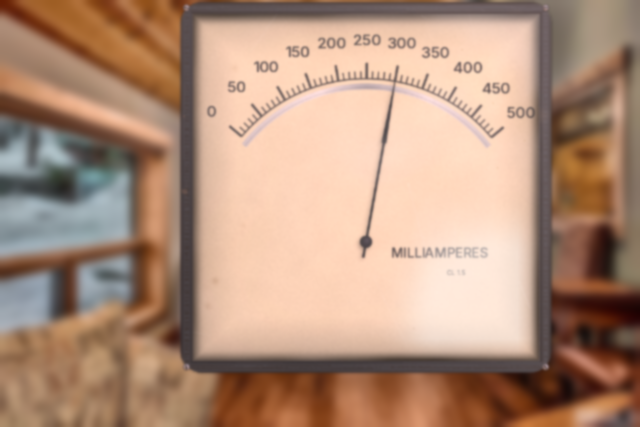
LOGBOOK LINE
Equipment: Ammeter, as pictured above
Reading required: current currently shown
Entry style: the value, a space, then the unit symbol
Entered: 300 mA
